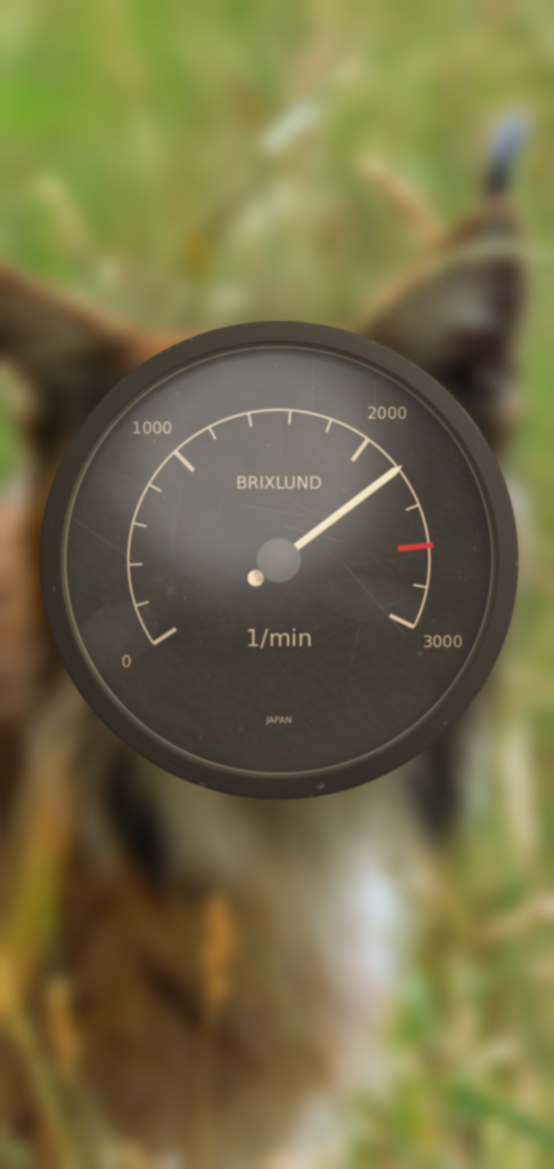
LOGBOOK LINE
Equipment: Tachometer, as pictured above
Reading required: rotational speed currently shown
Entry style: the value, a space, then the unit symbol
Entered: 2200 rpm
